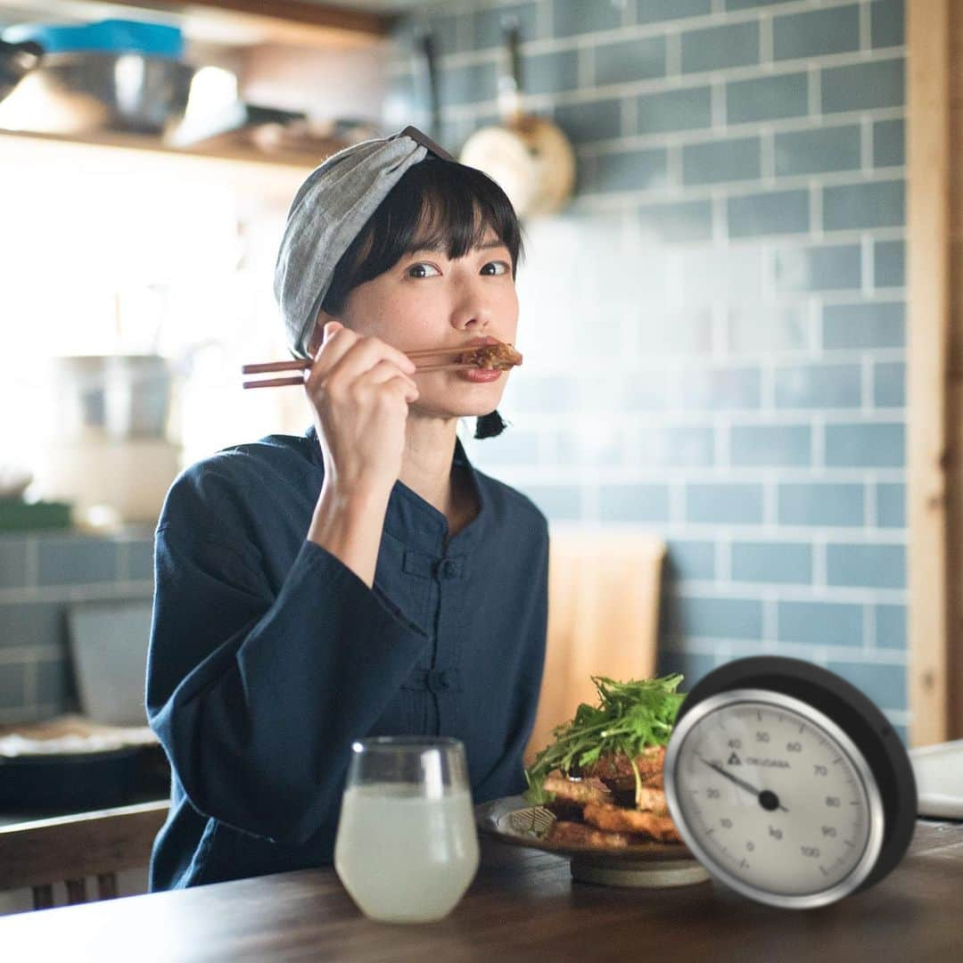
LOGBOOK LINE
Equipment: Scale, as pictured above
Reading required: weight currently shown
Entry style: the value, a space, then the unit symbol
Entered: 30 kg
